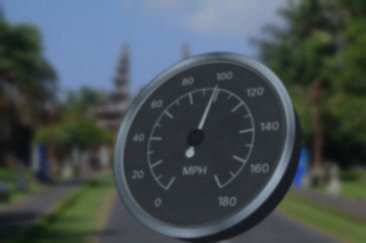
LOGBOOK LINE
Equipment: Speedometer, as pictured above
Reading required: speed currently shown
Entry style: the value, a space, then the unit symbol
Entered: 100 mph
